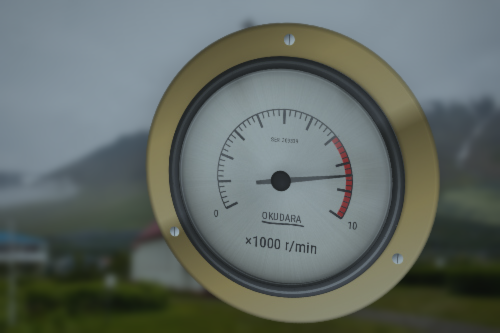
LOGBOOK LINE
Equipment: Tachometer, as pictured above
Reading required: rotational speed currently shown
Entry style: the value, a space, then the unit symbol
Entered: 8400 rpm
